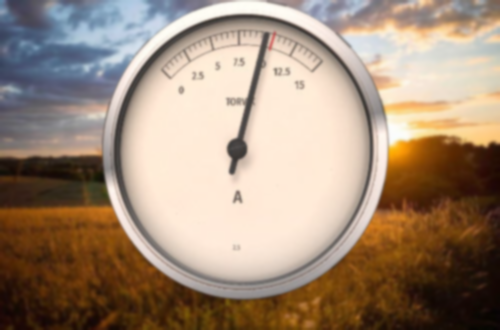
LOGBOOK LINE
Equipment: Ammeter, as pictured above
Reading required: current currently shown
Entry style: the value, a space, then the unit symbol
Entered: 10 A
